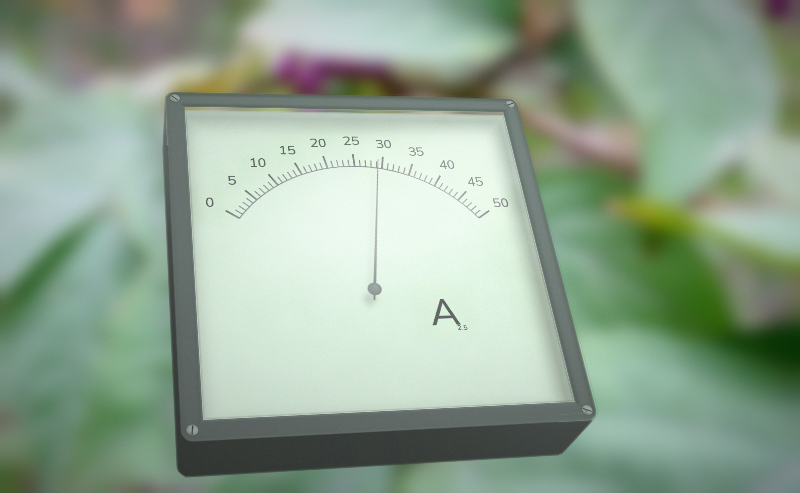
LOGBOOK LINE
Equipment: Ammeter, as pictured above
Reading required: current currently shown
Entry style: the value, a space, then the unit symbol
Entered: 29 A
